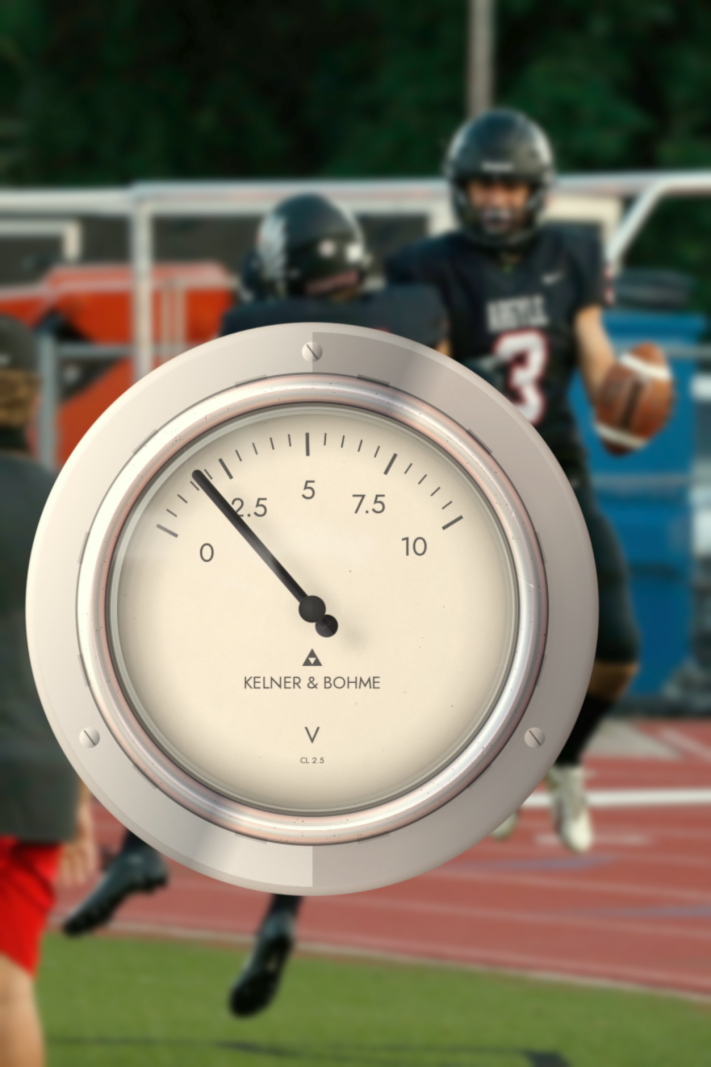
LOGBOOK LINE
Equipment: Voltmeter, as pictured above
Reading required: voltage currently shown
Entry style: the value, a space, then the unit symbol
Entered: 1.75 V
